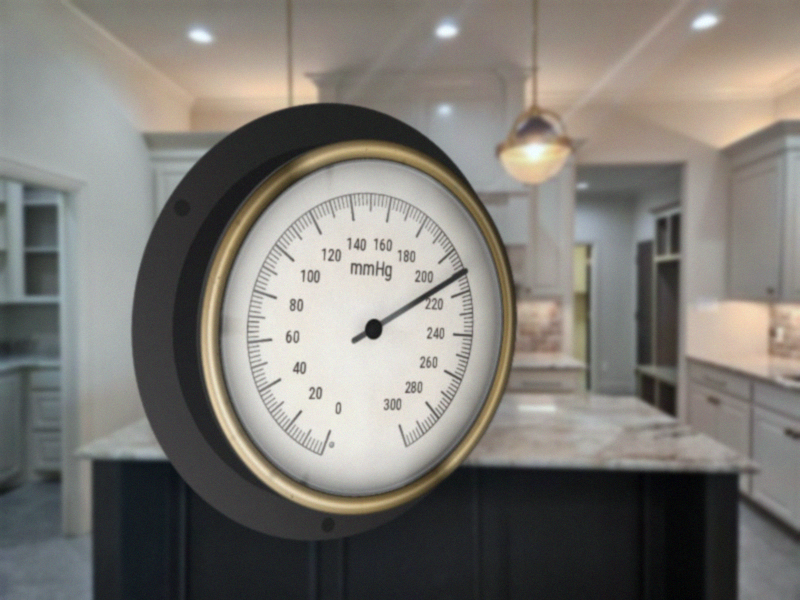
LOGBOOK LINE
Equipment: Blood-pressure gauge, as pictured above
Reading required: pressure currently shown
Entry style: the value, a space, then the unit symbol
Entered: 210 mmHg
